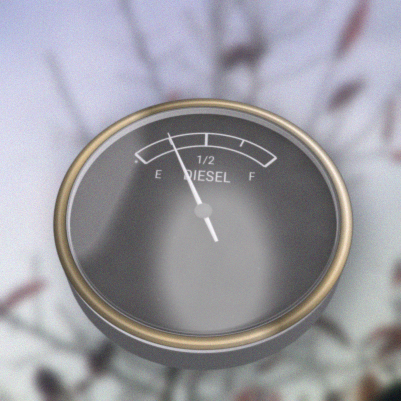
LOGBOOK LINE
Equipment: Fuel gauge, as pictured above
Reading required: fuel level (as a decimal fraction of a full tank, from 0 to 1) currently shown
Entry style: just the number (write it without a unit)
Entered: 0.25
